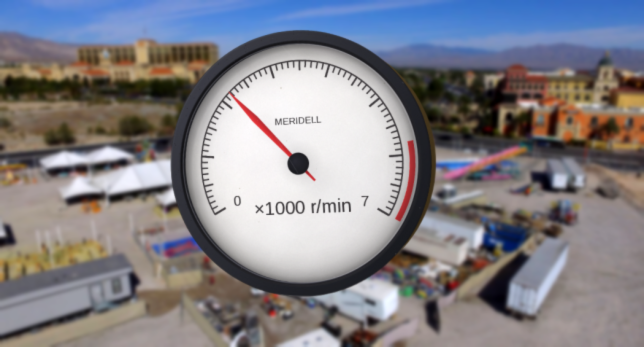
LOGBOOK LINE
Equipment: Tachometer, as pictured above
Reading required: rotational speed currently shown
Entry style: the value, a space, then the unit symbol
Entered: 2200 rpm
